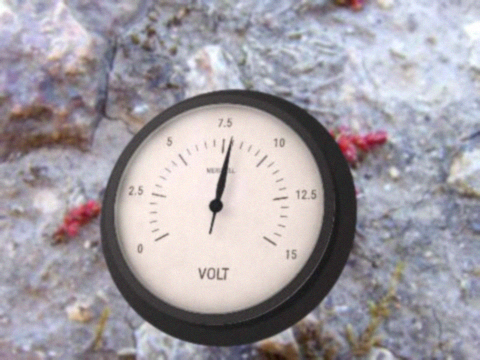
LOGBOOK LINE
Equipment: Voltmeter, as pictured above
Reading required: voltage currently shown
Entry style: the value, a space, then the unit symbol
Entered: 8 V
